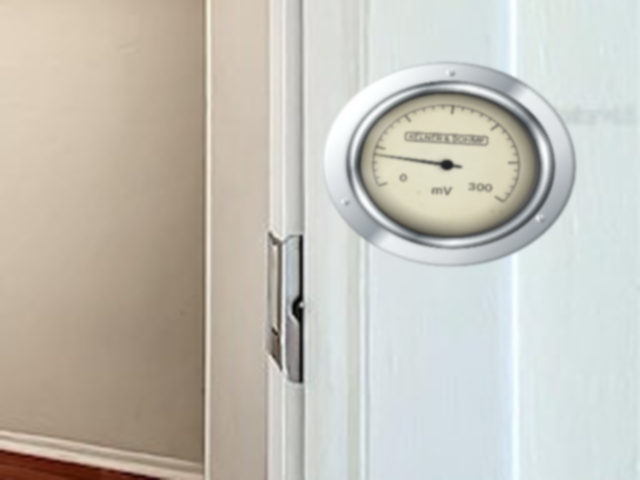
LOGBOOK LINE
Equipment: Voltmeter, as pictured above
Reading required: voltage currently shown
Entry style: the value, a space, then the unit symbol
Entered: 40 mV
